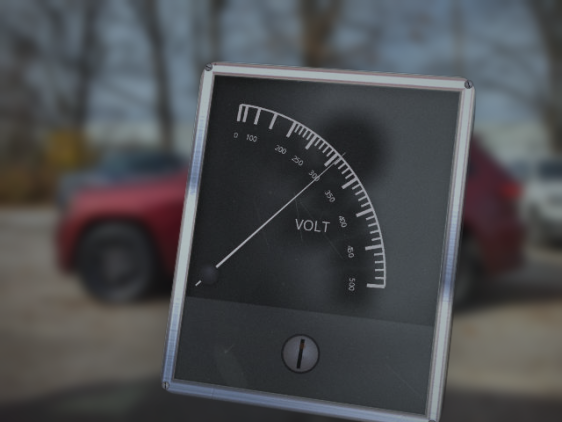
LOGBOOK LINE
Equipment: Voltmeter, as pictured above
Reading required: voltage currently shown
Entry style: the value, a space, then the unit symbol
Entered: 310 V
